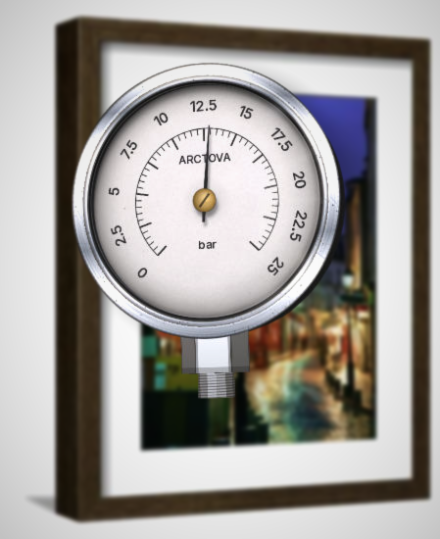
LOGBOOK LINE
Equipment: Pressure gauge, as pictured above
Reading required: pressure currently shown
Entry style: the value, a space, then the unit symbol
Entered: 13 bar
